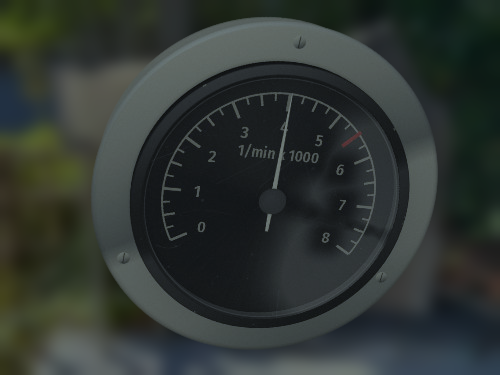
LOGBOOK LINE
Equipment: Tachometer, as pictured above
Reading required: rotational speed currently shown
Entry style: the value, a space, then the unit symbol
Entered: 4000 rpm
